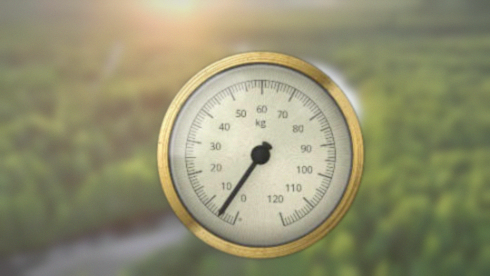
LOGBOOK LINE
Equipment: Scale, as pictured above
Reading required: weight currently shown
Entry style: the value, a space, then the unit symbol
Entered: 5 kg
